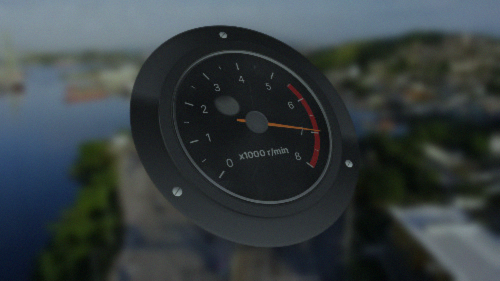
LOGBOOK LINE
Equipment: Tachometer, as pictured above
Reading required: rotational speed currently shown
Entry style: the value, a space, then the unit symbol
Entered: 7000 rpm
